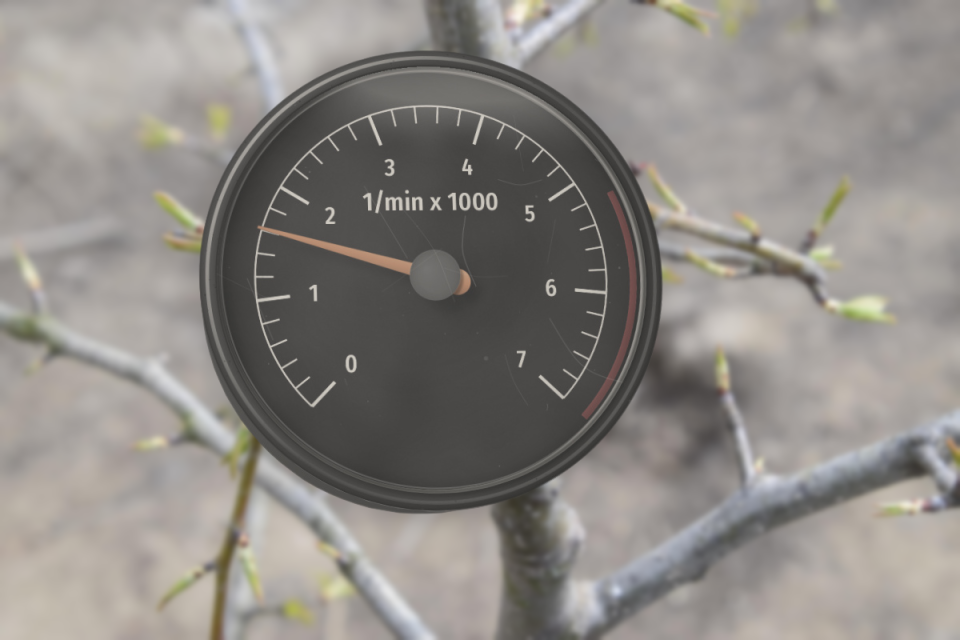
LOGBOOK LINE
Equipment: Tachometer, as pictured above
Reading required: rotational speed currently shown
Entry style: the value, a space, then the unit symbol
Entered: 1600 rpm
